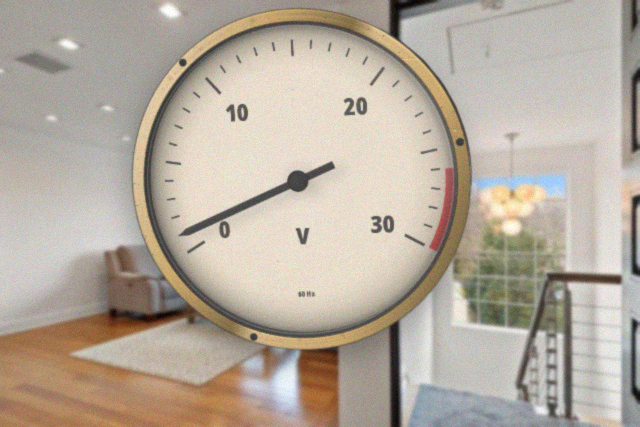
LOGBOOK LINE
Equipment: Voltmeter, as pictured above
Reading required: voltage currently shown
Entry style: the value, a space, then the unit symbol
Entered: 1 V
